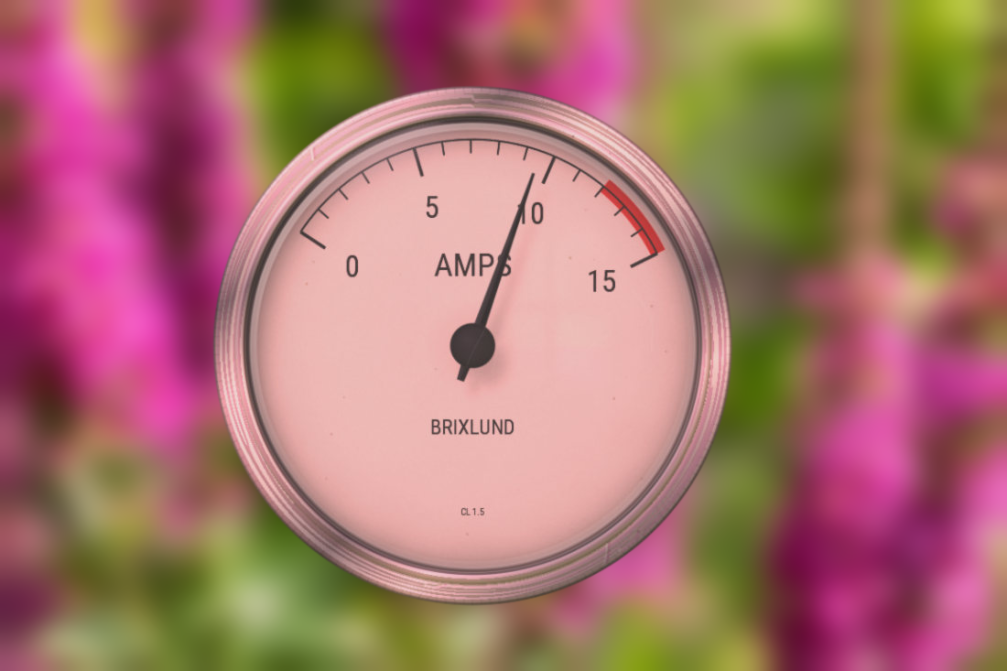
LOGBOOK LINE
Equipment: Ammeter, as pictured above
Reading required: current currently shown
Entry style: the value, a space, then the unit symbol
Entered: 9.5 A
